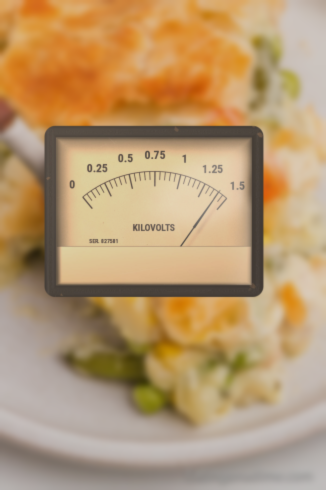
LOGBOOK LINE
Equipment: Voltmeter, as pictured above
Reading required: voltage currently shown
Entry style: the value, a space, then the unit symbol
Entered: 1.4 kV
